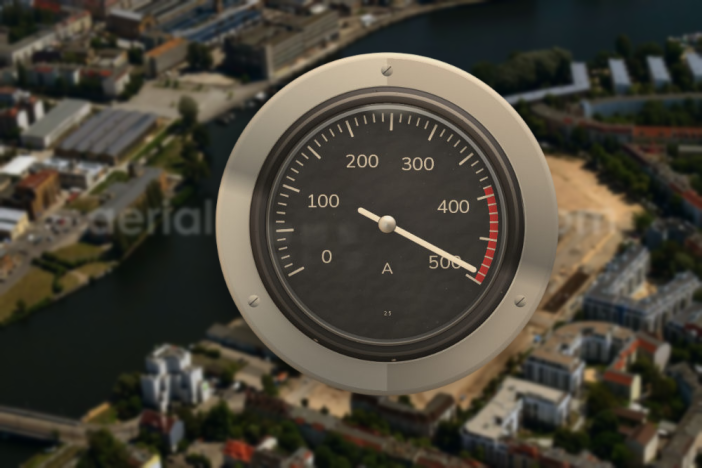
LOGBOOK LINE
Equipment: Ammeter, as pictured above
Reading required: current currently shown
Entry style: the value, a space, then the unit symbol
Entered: 490 A
